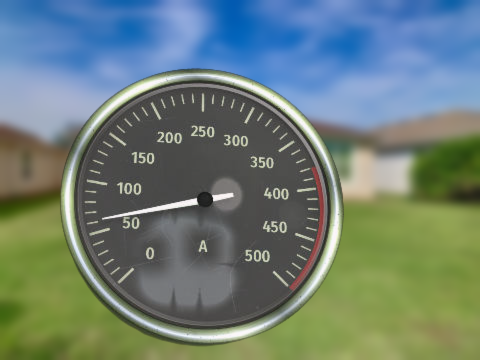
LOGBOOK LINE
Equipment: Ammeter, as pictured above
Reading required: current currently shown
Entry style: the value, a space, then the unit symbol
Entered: 60 A
